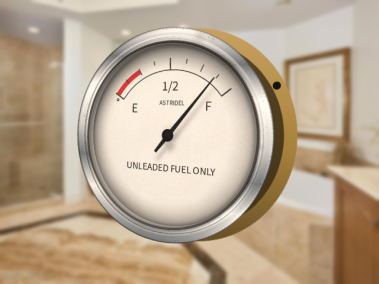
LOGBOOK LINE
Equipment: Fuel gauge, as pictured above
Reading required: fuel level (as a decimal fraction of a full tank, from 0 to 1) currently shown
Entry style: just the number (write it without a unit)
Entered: 0.875
